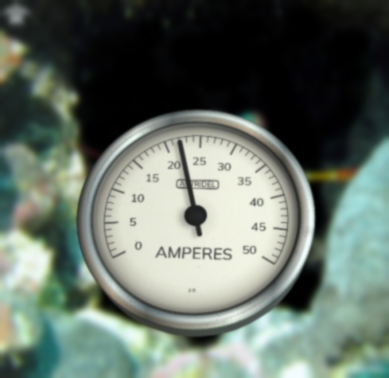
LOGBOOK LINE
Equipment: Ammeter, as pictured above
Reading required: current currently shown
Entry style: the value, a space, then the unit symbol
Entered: 22 A
